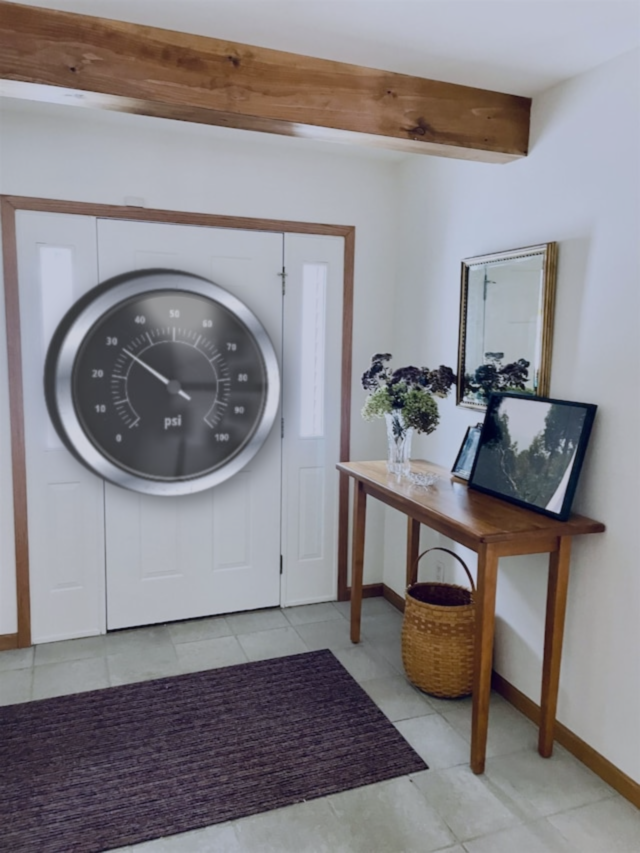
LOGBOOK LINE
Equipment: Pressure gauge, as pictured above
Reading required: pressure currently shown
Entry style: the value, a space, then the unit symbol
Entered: 30 psi
